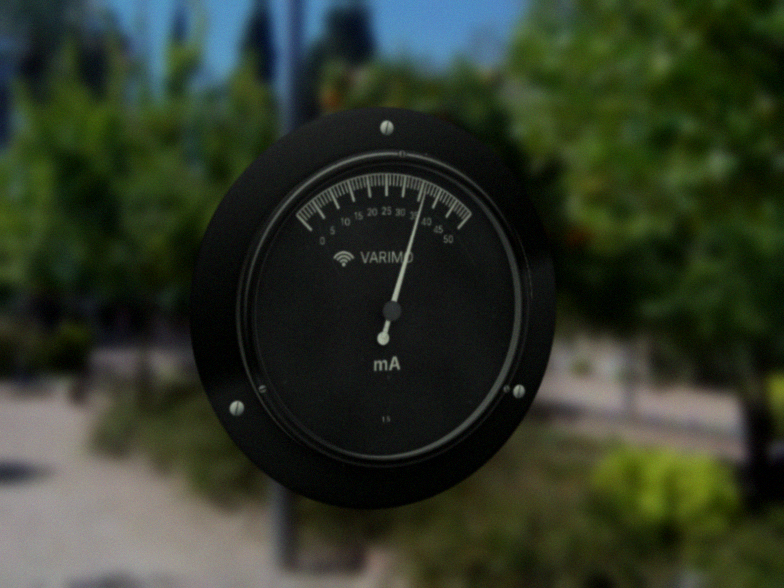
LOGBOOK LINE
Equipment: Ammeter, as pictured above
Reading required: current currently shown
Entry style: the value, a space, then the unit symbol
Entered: 35 mA
